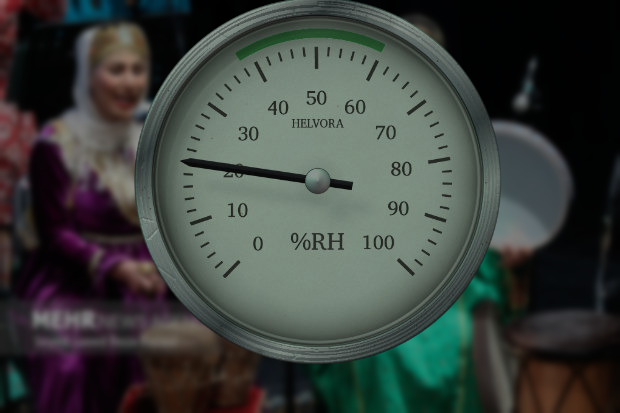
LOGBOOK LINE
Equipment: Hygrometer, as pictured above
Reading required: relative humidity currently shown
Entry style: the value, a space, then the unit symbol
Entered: 20 %
